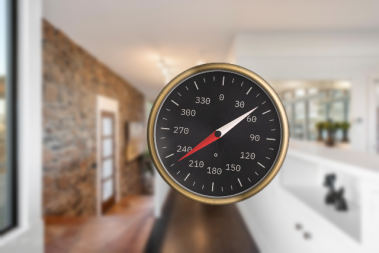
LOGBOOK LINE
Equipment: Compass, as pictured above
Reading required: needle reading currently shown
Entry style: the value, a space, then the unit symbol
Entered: 230 °
